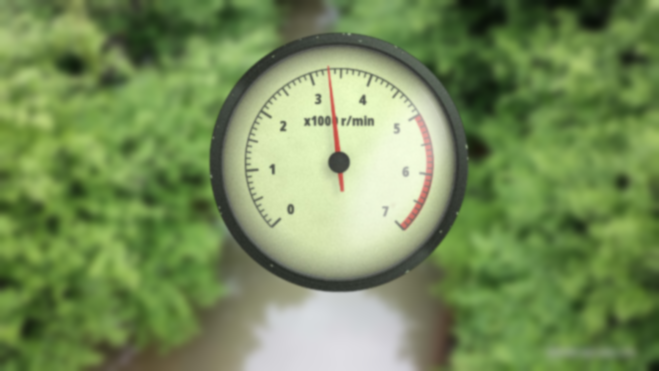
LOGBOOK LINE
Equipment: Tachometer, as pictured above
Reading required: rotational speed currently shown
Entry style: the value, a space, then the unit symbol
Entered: 3300 rpm
